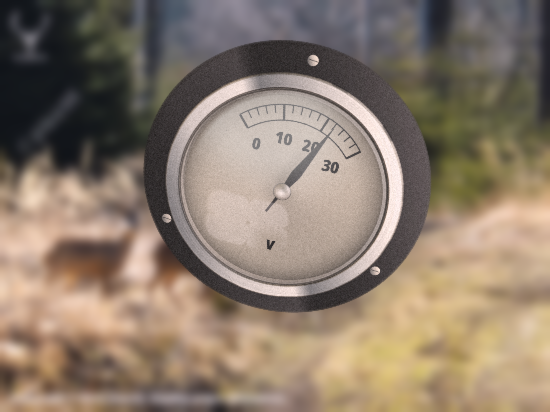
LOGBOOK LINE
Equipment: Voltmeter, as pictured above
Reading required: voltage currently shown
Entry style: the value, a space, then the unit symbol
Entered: 22 V
